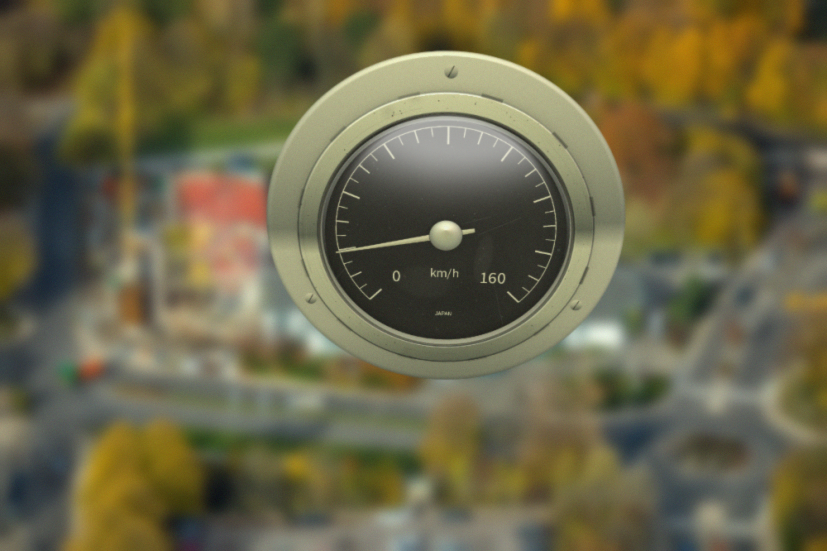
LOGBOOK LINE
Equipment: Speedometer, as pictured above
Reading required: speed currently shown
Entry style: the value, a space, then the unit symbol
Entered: 20 km/h
